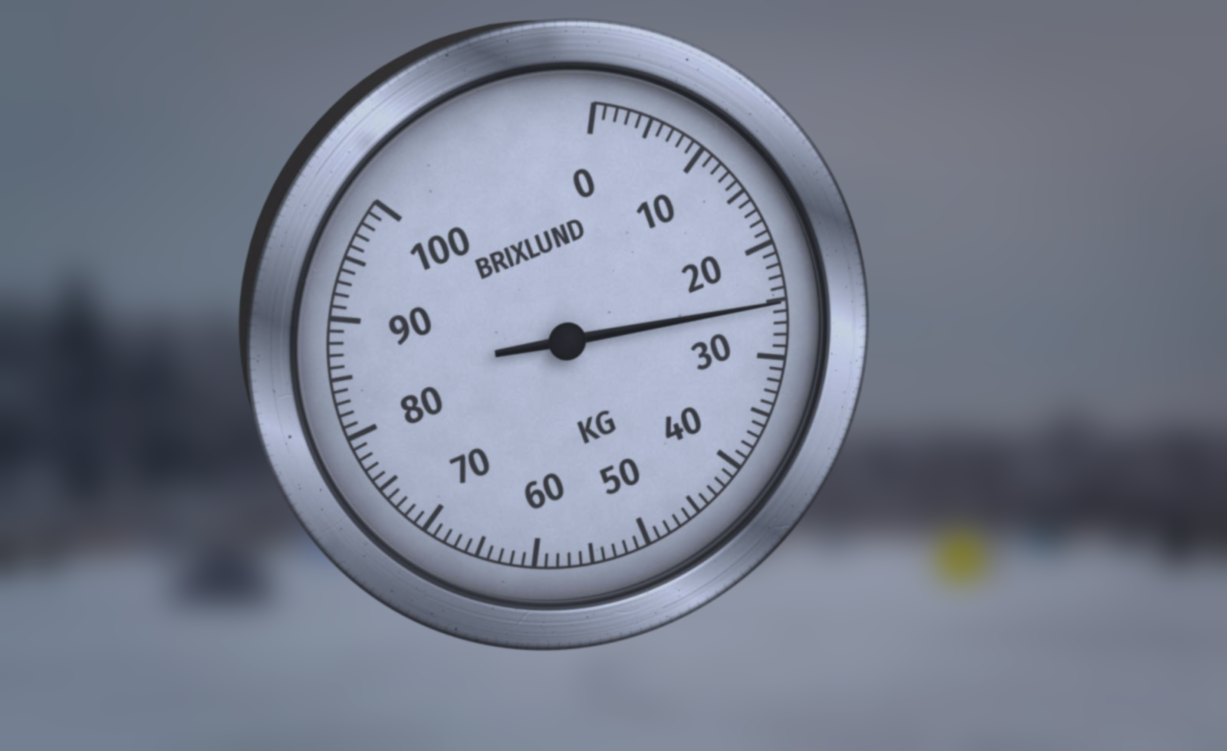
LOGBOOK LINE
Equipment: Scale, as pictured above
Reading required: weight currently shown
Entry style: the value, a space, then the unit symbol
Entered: 25 kg
